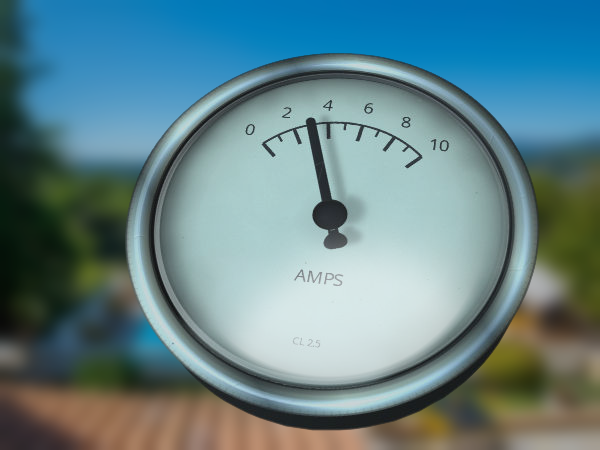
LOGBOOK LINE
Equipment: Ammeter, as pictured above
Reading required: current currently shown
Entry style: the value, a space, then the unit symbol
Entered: 3 A
